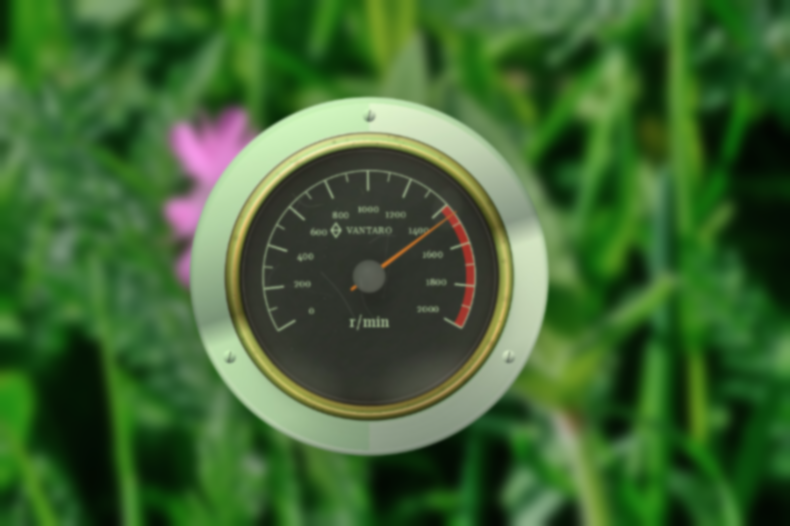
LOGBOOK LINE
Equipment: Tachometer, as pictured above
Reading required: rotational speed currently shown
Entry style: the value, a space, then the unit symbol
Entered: 1450 rpm
